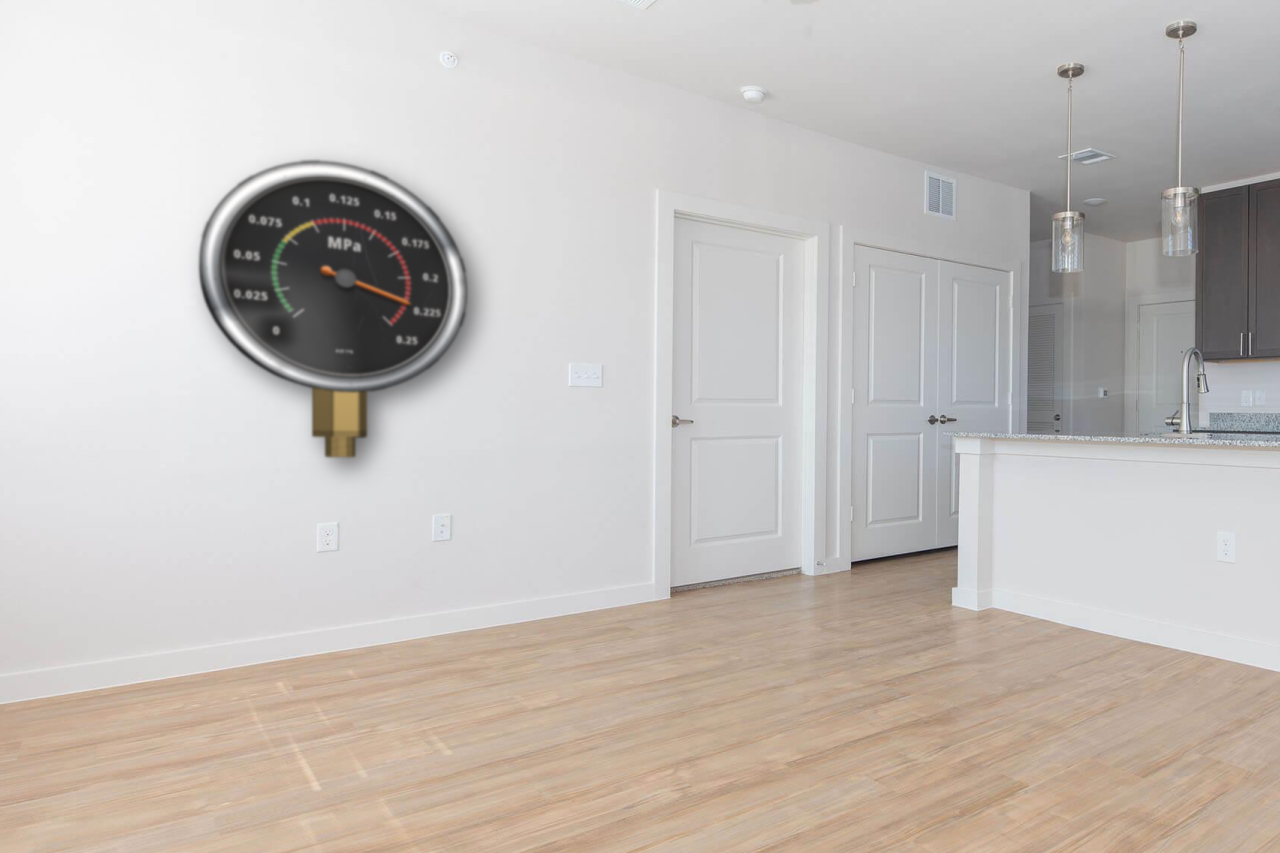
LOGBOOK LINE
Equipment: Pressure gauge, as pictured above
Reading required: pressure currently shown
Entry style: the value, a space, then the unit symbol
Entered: 0.225 MPa
